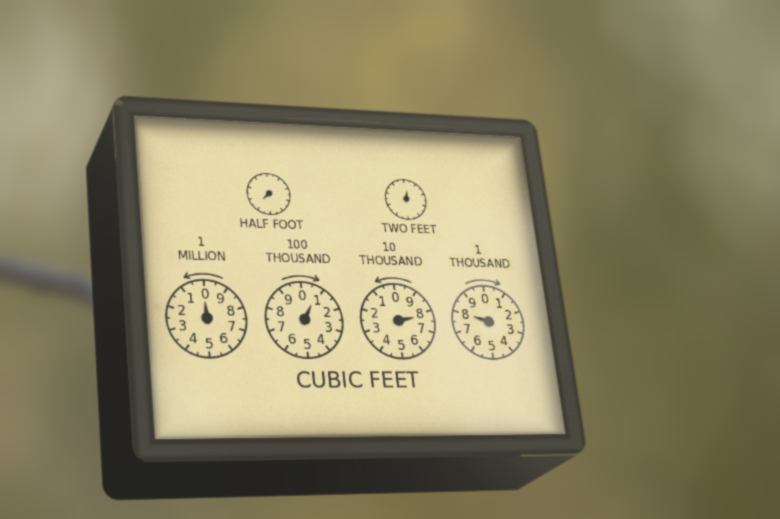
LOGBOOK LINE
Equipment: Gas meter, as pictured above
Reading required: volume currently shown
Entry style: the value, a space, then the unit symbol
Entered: 7800 ft³
